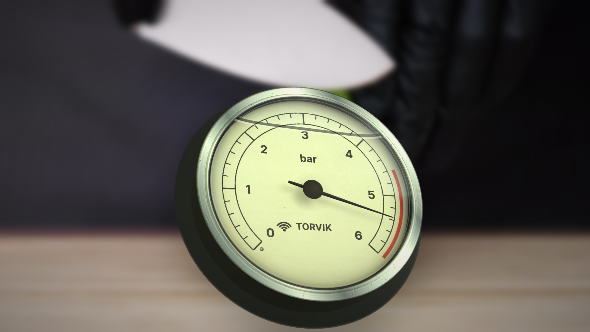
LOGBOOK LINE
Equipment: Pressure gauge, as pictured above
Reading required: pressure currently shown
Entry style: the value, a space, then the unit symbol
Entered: 5.4 bar
